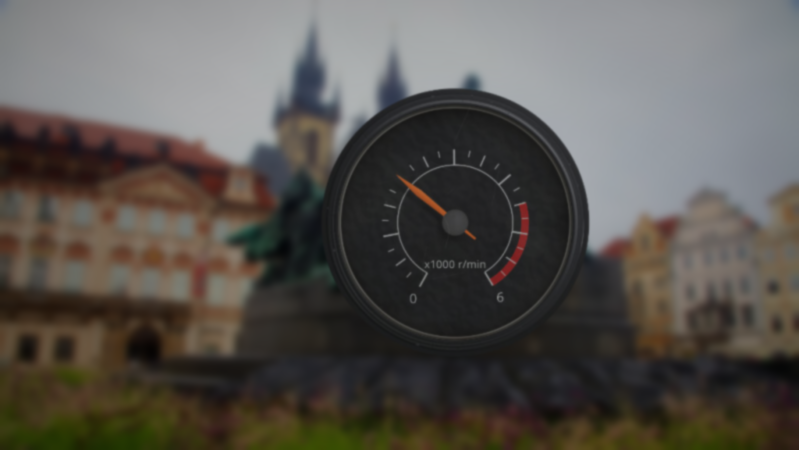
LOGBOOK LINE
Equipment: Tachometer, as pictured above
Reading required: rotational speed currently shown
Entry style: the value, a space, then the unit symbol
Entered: 2000 rpm
